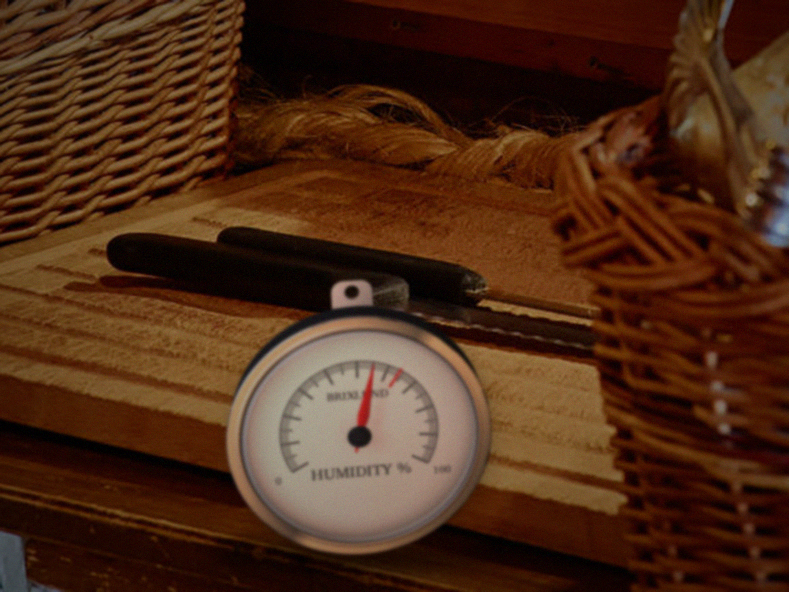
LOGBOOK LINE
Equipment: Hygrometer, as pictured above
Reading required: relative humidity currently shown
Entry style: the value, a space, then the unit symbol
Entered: 55 %
